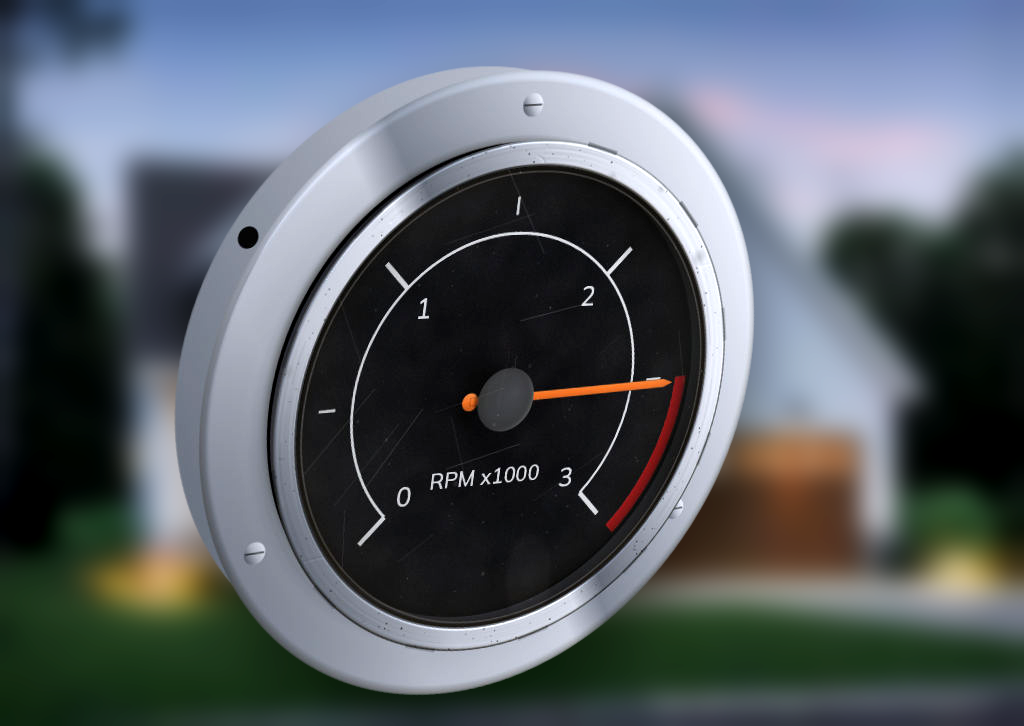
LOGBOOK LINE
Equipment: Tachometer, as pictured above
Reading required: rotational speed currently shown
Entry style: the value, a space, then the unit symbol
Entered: 2500 rpm
